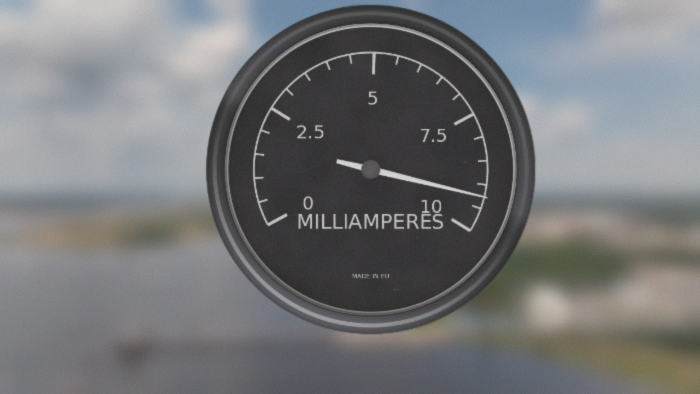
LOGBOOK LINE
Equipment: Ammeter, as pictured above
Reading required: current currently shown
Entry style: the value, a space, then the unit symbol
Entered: 9.25 mA
